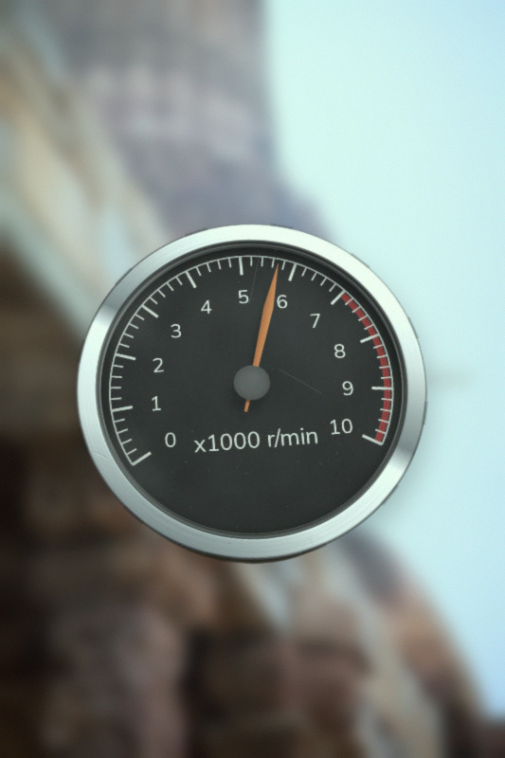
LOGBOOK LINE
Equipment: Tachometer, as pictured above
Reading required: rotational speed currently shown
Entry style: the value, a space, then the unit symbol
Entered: 5700 rpm
